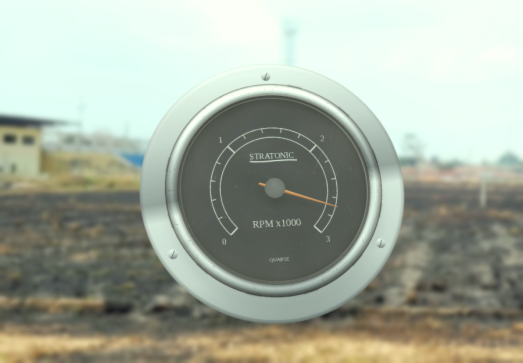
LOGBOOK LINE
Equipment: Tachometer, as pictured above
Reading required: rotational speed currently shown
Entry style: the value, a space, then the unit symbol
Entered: 2700 rpm
